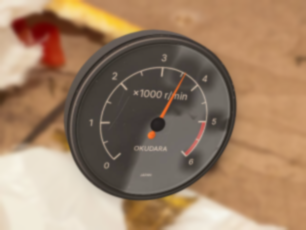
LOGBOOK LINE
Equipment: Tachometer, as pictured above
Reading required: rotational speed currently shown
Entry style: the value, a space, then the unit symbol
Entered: 3500 rpm
